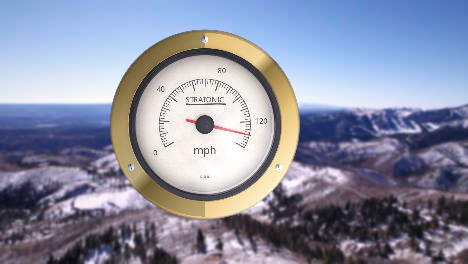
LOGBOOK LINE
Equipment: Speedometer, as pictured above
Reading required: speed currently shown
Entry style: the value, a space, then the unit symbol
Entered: 130 mph
